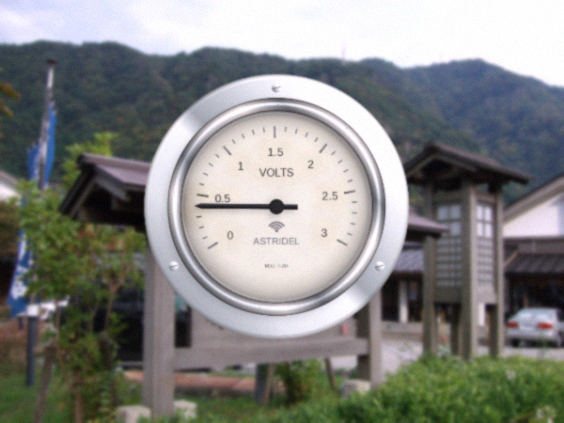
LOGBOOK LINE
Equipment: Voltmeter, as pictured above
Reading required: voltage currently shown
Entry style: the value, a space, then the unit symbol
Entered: 0.4 V
